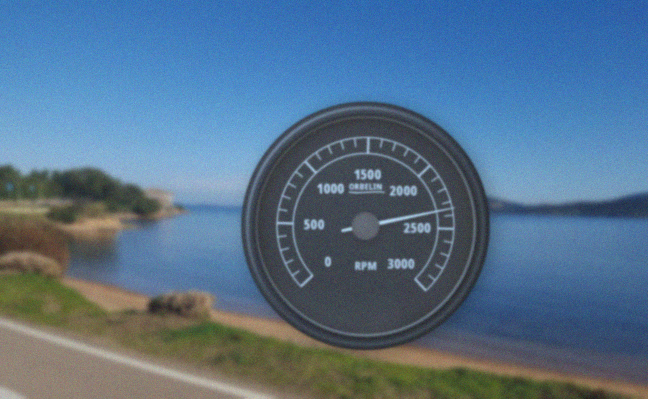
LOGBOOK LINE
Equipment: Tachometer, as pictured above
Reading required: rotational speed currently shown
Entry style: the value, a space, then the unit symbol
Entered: 2350 rpm
